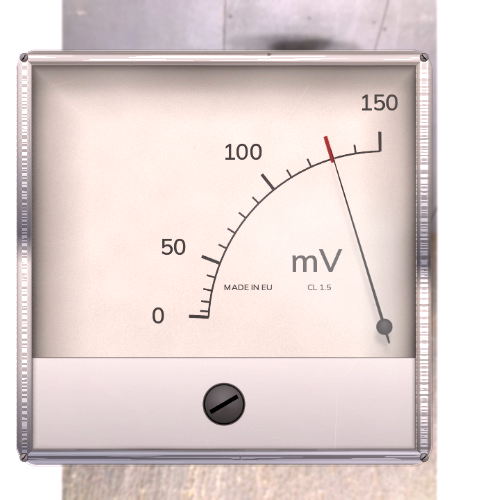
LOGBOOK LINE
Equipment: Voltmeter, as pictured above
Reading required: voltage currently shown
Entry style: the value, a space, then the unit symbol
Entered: 130 mV
